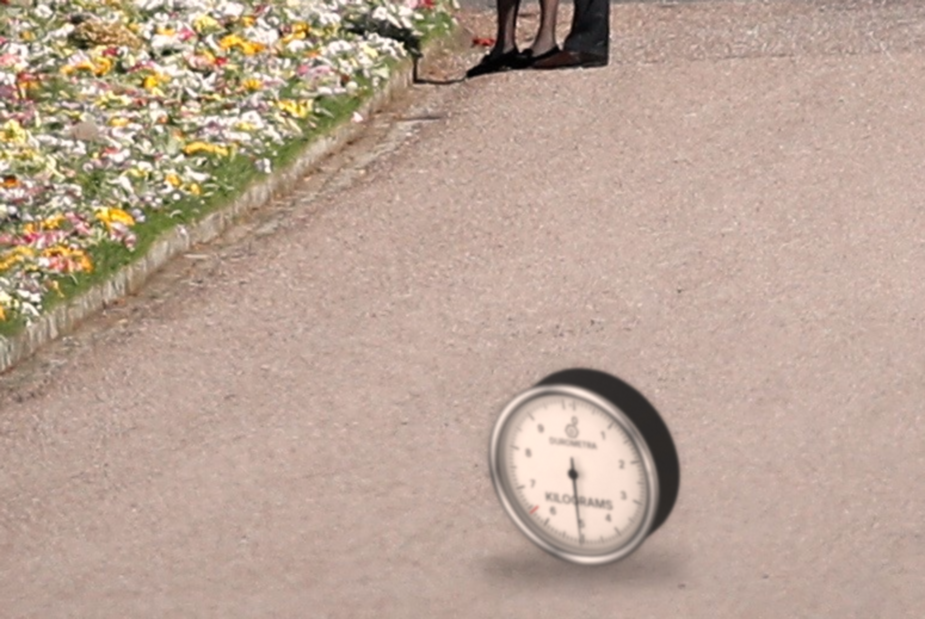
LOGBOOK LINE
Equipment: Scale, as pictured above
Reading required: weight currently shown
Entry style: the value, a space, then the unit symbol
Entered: 5 kg
